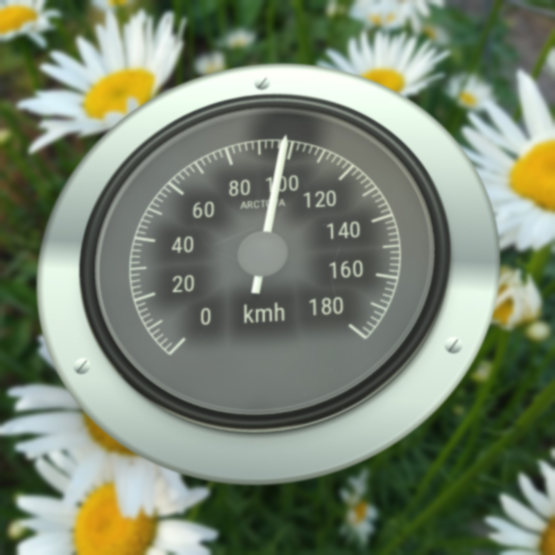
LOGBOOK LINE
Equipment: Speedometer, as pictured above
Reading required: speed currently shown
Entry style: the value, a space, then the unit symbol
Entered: 98 km/h
